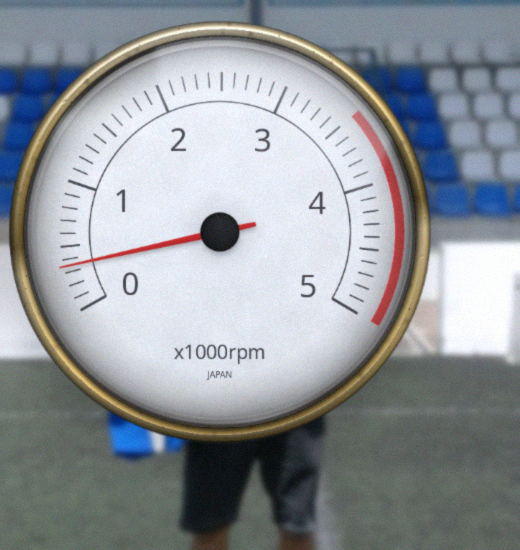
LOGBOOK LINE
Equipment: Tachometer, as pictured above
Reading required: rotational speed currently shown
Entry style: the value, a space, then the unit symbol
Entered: 350 rpm
